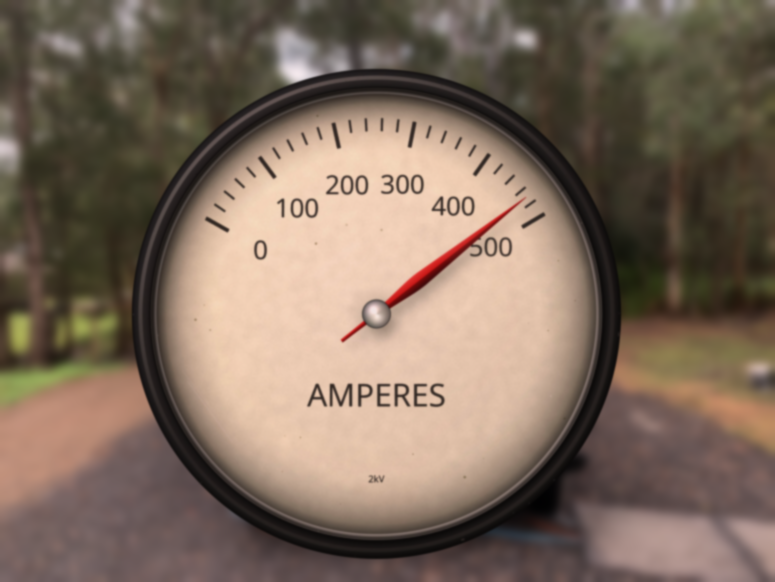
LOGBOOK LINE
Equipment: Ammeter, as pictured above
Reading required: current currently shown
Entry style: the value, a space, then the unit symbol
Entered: 470 A
